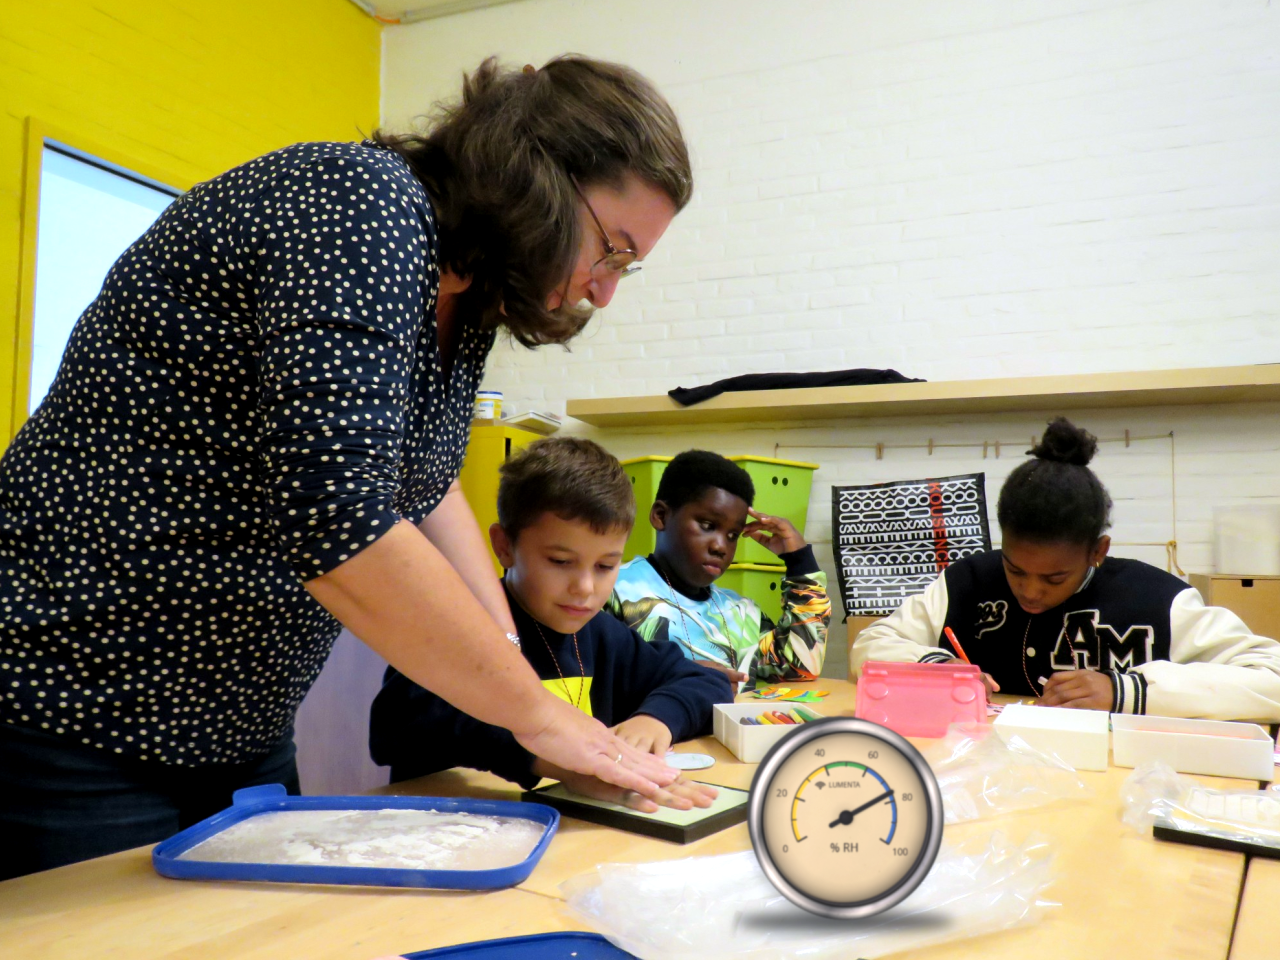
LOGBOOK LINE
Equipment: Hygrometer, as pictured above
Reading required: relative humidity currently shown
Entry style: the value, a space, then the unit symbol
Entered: 75 %
